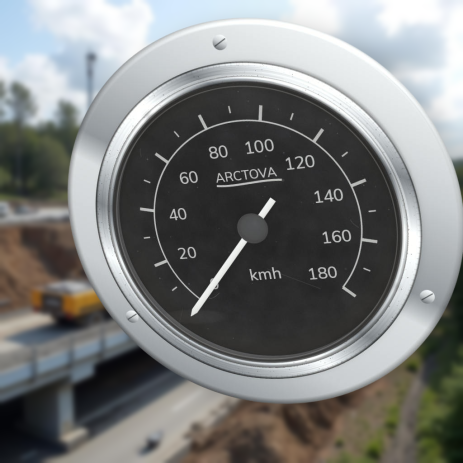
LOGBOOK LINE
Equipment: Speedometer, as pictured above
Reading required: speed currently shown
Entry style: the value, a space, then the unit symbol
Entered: 0 km/h
